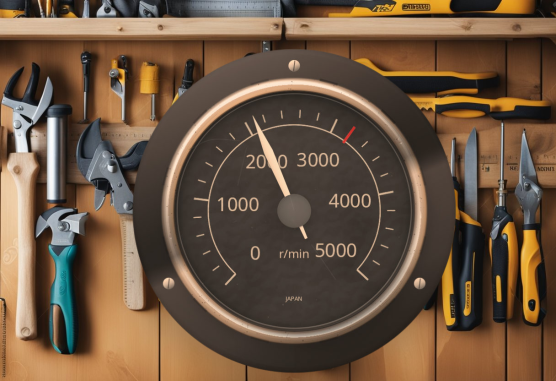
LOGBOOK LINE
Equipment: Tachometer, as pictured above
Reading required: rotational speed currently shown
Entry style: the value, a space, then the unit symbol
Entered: 2100 rpm
